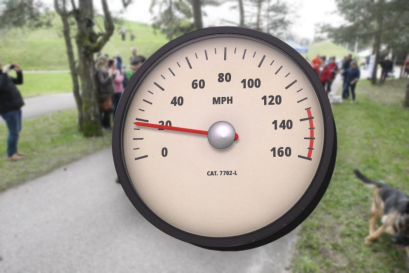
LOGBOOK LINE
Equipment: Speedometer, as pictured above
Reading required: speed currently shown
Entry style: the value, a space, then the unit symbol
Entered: 17.5 mph
